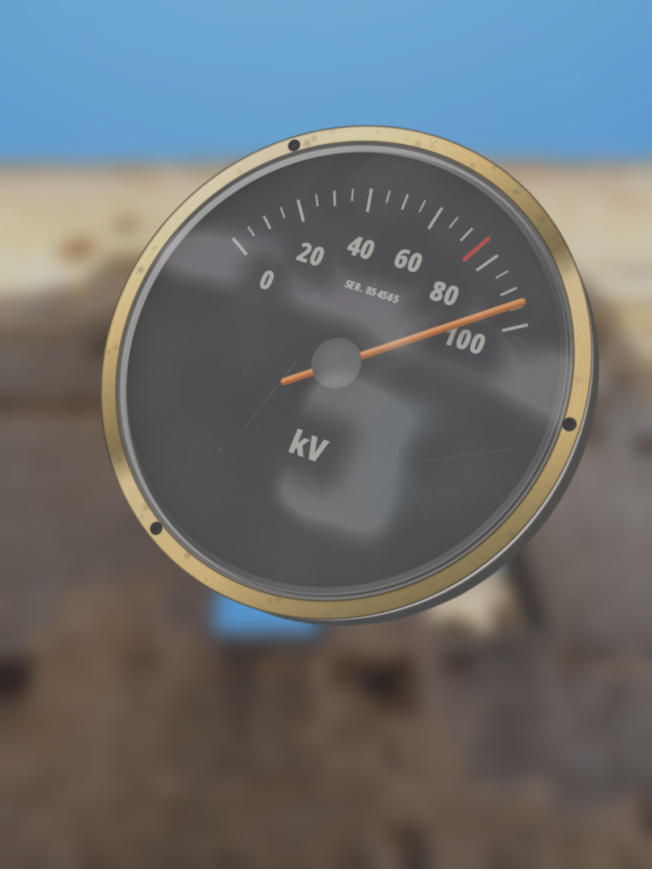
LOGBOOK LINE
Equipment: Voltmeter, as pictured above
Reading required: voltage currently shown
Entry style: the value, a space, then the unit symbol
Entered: 95 kV
